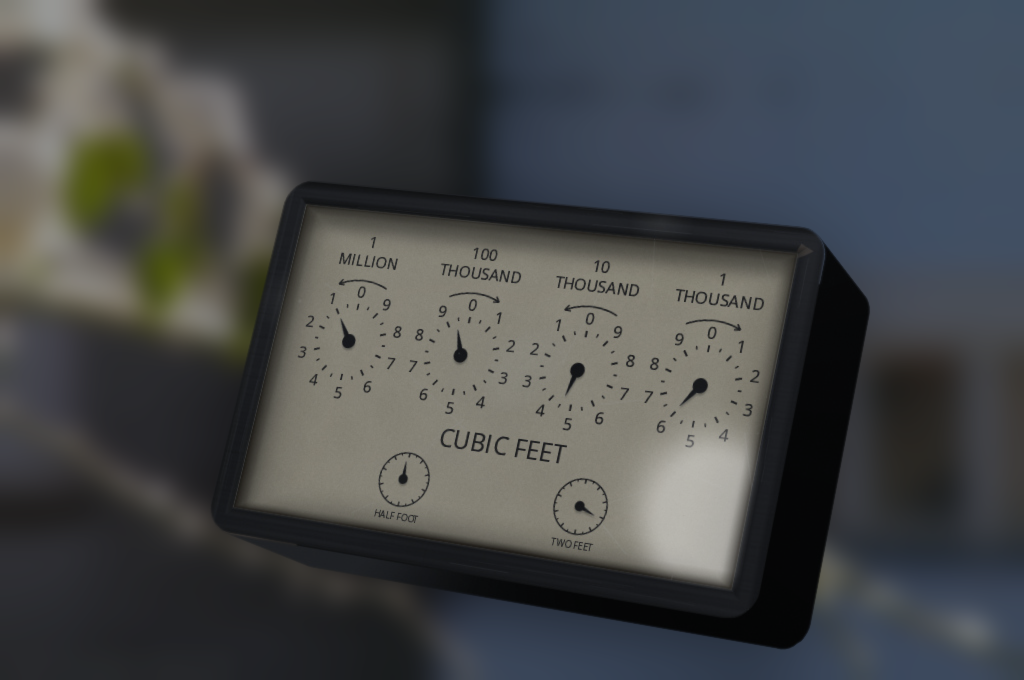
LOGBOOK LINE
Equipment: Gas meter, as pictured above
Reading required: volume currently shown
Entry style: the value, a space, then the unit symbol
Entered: 94600 ft³
